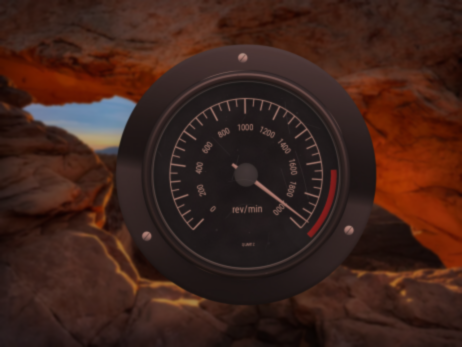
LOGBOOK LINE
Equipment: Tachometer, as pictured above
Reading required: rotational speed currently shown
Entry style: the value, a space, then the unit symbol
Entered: 1950 rpm
